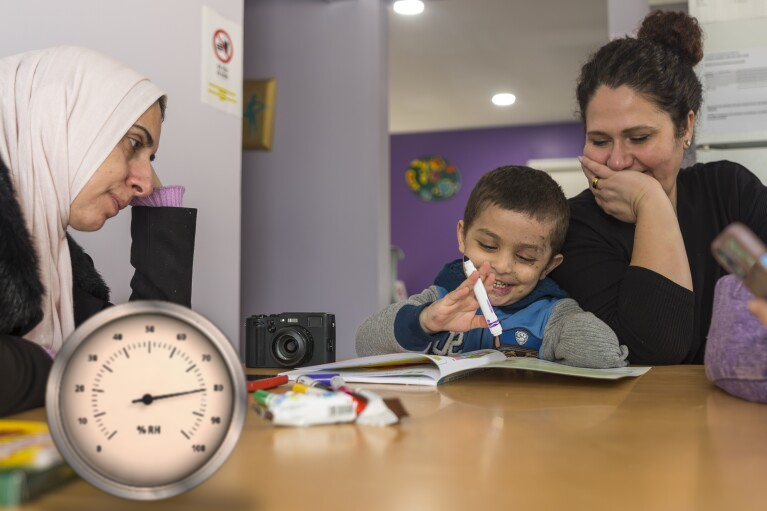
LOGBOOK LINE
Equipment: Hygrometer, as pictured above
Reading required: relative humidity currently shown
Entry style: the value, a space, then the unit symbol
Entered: 80 %
